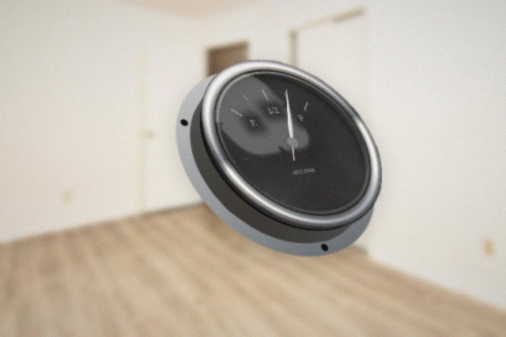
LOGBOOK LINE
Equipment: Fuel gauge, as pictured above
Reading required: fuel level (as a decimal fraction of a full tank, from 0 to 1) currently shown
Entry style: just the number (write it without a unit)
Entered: 0.75
